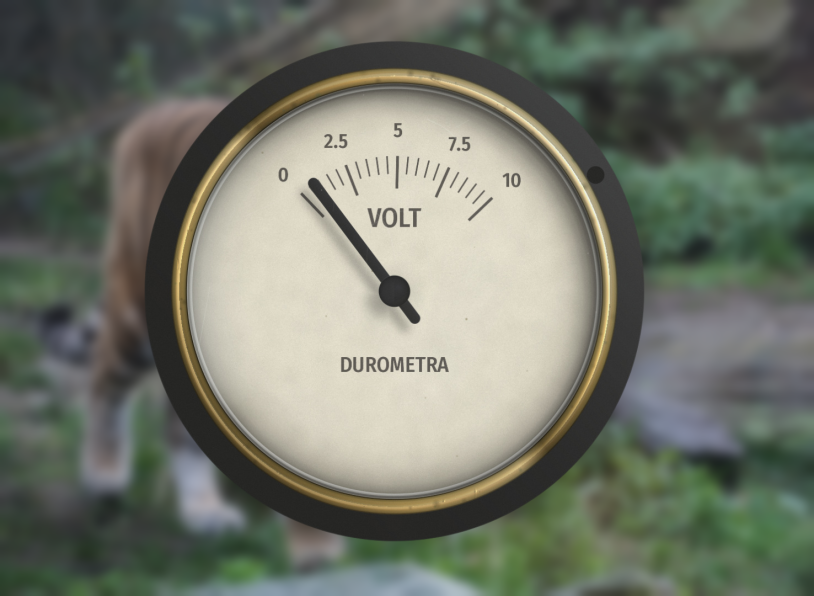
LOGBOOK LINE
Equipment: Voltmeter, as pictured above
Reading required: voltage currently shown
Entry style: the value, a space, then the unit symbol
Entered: 0.75 V
